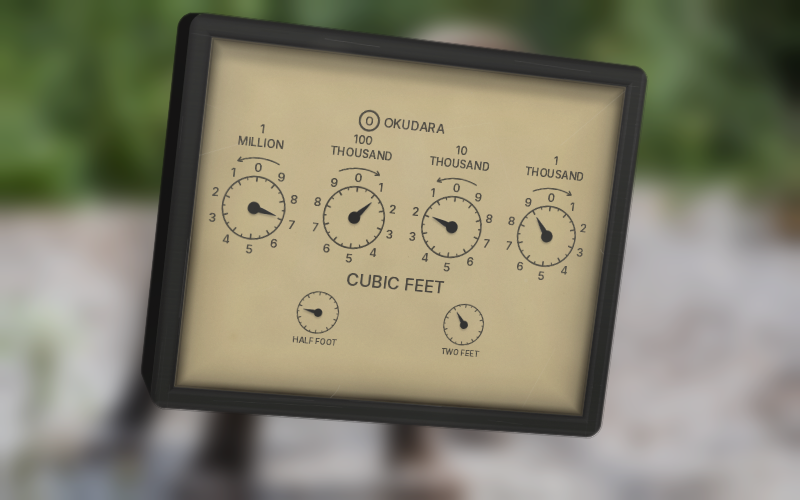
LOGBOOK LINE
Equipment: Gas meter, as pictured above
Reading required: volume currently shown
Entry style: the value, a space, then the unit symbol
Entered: 711900 ft³
